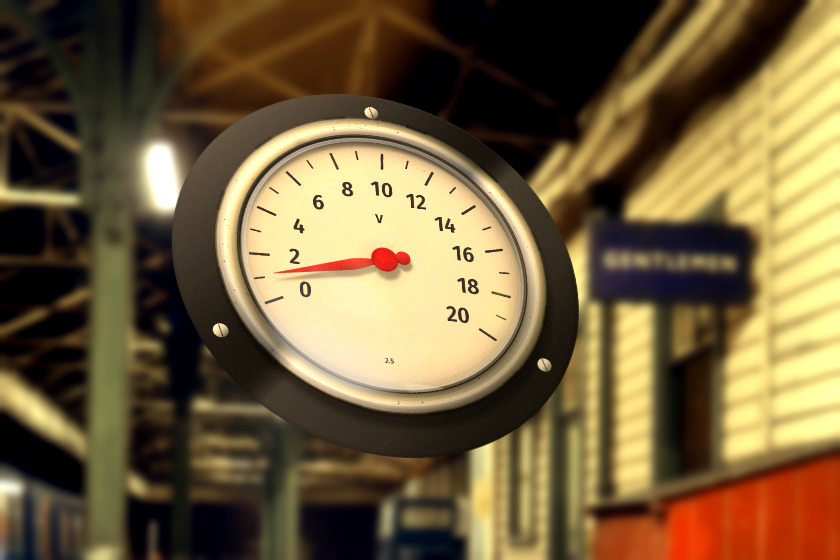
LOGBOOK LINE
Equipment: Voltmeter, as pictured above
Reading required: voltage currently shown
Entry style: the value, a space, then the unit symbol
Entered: 1 V
